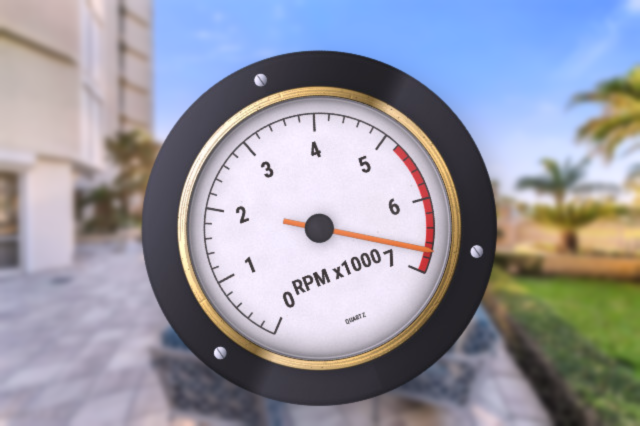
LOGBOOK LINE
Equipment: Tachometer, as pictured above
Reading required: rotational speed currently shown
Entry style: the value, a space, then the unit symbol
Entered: 6700 rpm
